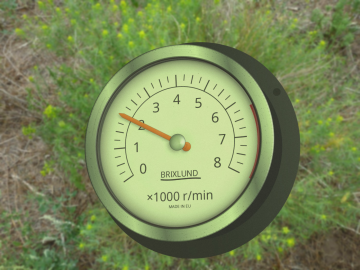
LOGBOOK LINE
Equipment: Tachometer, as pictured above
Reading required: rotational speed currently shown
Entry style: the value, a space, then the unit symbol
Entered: 2000 rpm
